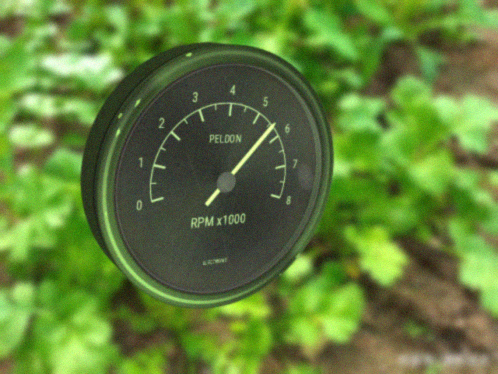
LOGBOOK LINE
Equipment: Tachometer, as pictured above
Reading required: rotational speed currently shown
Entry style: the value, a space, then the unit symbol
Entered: 5500 rpm
